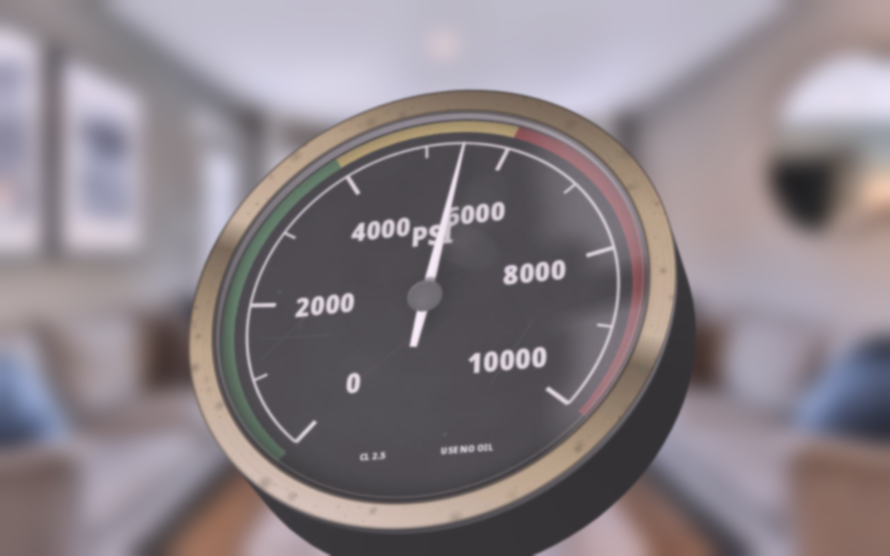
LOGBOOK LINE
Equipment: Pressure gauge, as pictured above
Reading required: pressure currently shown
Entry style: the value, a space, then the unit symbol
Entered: 5500 psi
